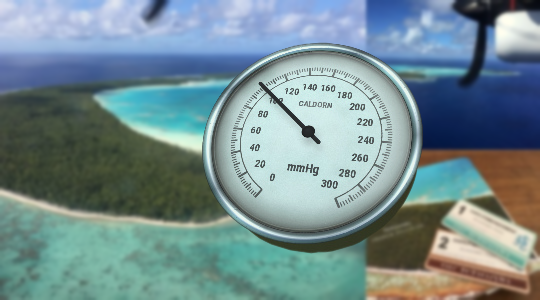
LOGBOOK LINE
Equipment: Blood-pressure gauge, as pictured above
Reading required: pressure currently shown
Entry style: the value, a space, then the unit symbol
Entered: 100 mmHg
